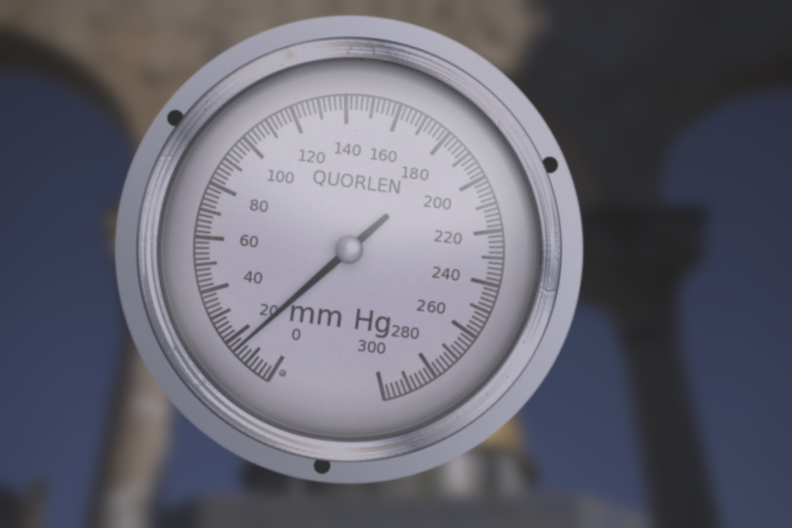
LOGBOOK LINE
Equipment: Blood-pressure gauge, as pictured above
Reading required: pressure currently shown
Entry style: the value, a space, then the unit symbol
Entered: 16 mmHg
